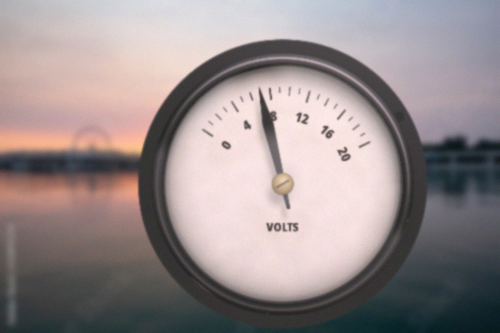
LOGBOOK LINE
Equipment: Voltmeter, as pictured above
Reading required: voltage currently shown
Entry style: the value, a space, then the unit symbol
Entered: 7 V
